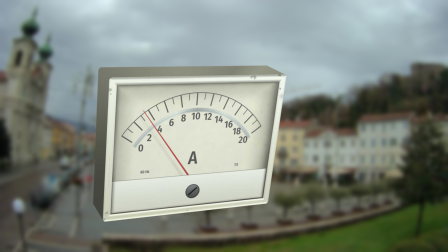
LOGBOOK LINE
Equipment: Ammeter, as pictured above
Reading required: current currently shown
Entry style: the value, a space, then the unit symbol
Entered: 3.5 A
